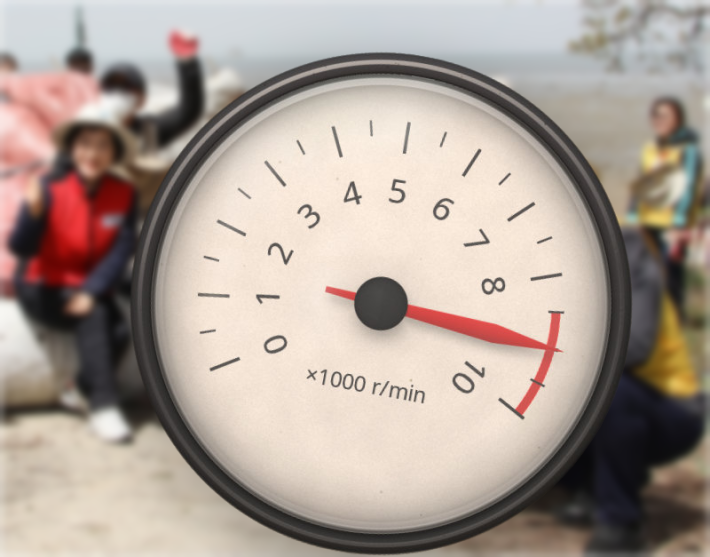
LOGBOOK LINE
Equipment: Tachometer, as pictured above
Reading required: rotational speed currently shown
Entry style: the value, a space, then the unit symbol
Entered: 9000 rpm
